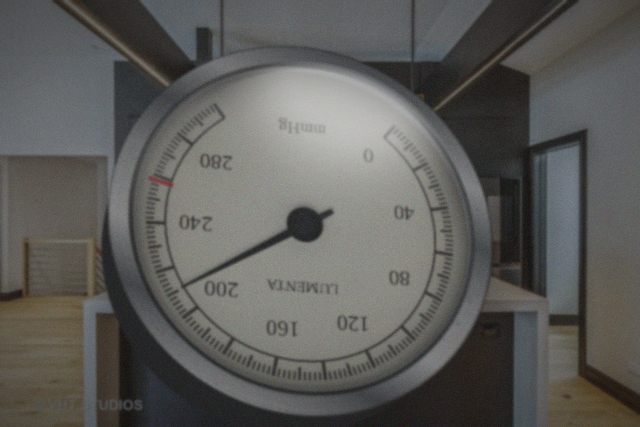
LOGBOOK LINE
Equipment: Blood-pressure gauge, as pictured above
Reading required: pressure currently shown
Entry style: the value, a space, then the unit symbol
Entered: 210 mmHg
